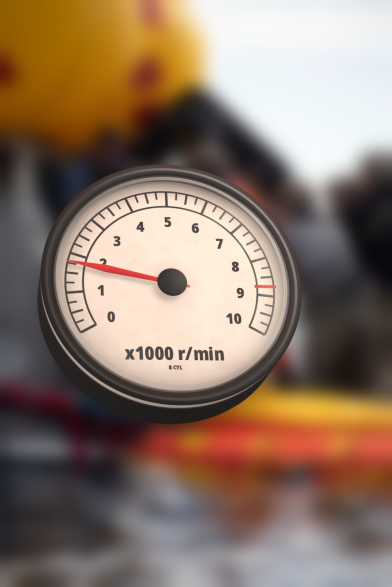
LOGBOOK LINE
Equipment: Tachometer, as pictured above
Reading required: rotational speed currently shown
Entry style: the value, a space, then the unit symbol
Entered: 1750 rpm
